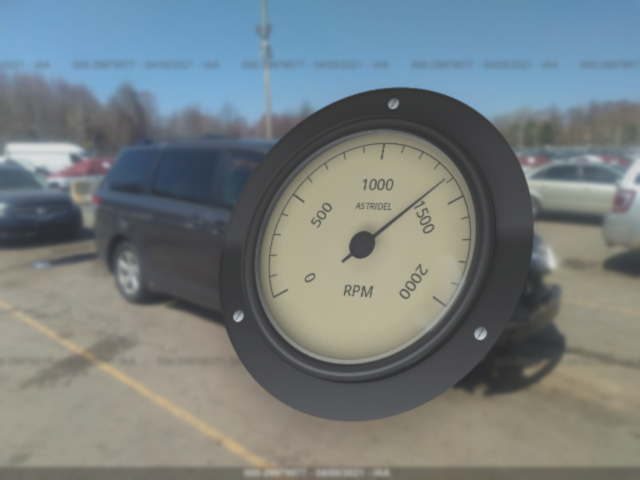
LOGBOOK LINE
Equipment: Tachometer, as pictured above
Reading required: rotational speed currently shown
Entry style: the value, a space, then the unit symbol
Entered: 1400 rpm
